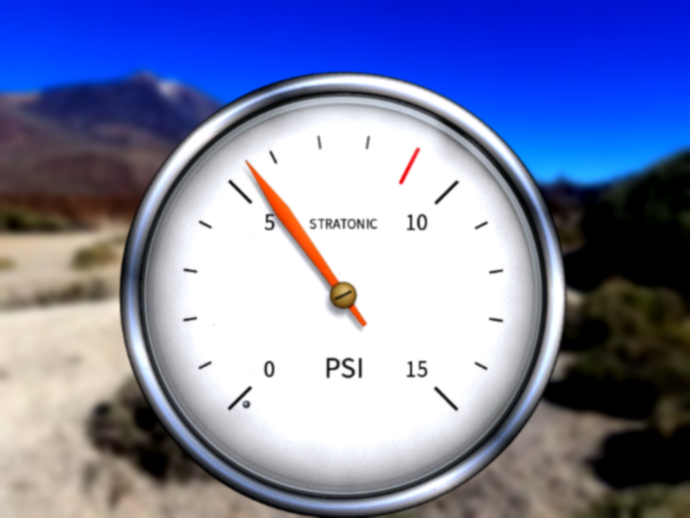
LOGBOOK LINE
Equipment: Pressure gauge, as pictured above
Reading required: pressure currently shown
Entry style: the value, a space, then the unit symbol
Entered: 5.5 psi
